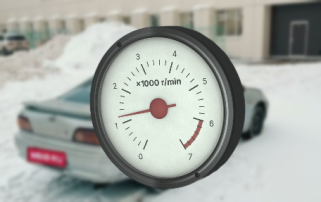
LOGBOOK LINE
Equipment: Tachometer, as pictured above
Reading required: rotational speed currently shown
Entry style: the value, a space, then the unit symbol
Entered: 1200 rpm
